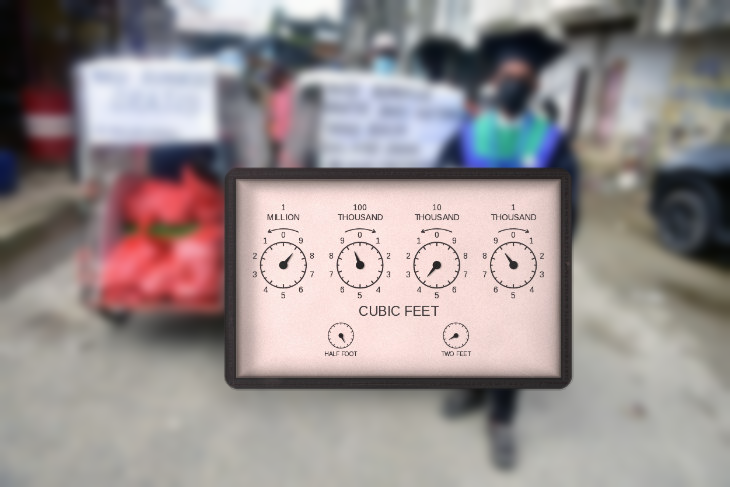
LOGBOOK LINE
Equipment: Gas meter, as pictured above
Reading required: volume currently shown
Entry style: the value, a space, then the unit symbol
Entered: 893900 ft³
